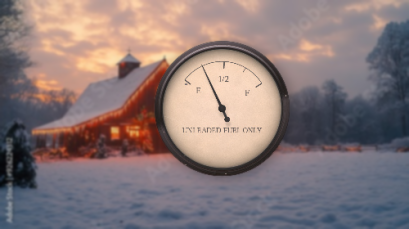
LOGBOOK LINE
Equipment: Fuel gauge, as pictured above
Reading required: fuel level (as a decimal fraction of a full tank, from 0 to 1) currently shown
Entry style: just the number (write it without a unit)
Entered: 0.25
